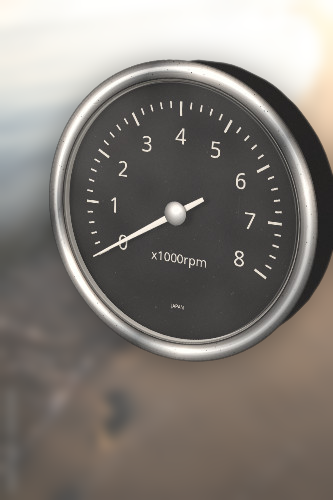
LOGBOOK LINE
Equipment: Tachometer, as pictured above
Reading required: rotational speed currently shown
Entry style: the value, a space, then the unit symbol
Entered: 0 rpm
